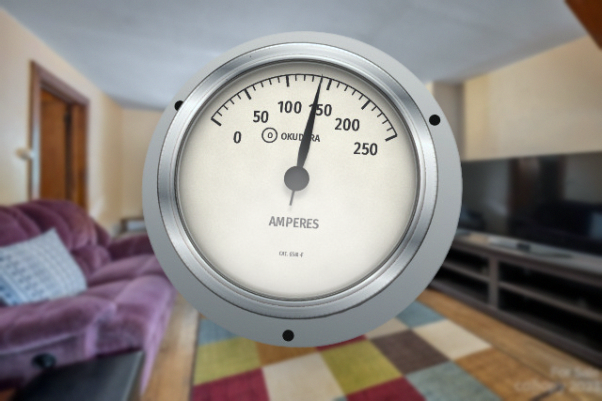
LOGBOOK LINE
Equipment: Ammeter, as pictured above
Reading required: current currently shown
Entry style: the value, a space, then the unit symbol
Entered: 140 A
